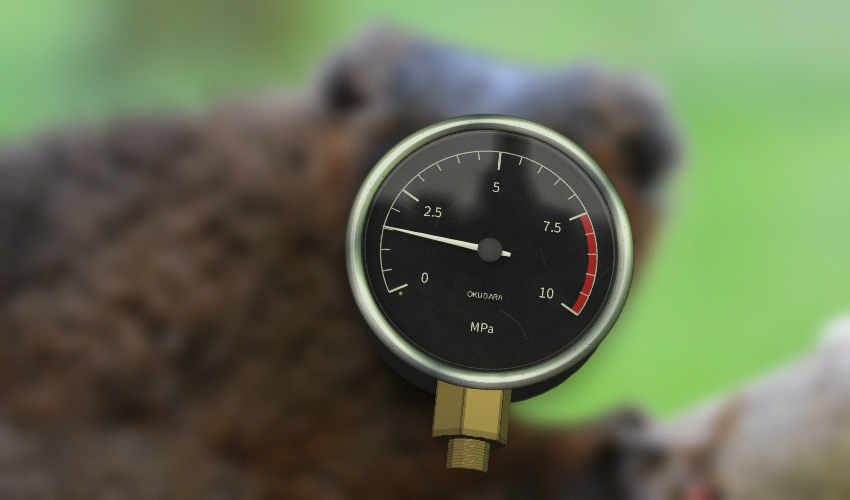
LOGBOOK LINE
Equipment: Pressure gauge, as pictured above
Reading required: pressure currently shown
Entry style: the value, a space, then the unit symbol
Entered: 1.5 MPa
